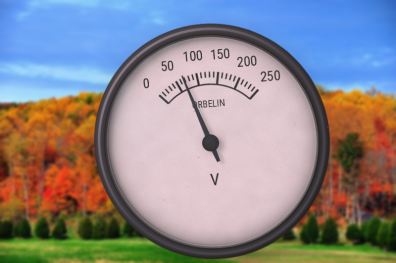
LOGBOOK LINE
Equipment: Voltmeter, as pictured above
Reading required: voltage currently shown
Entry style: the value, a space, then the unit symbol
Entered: 70 V
